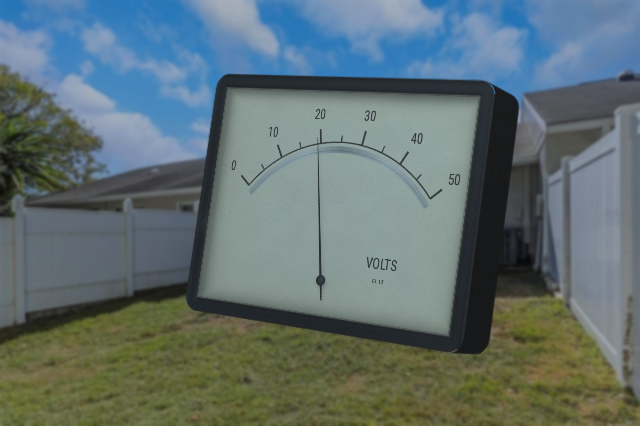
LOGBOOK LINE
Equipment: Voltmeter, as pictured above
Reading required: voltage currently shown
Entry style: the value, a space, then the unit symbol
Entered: 20 V
